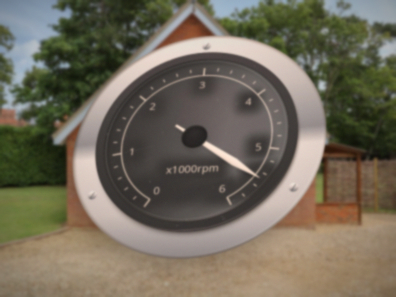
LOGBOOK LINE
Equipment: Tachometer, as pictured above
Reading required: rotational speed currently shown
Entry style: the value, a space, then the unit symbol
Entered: 5500 rpm
